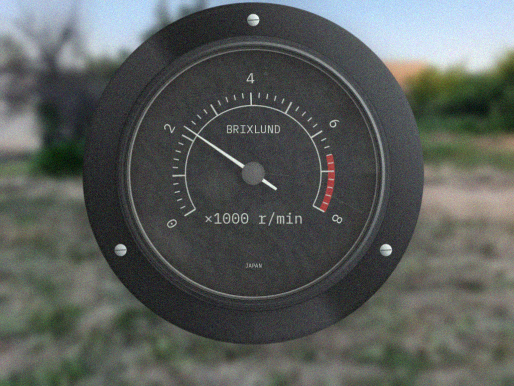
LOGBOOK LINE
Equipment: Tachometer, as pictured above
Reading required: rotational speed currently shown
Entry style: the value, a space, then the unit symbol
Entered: 2200 rpm
